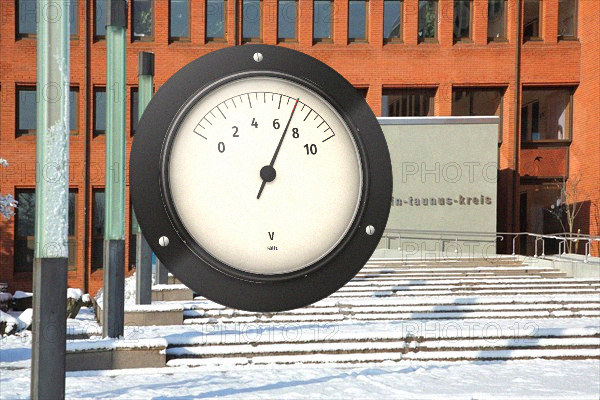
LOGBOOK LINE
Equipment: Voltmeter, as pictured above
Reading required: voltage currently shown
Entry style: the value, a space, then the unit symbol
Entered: 7 V
